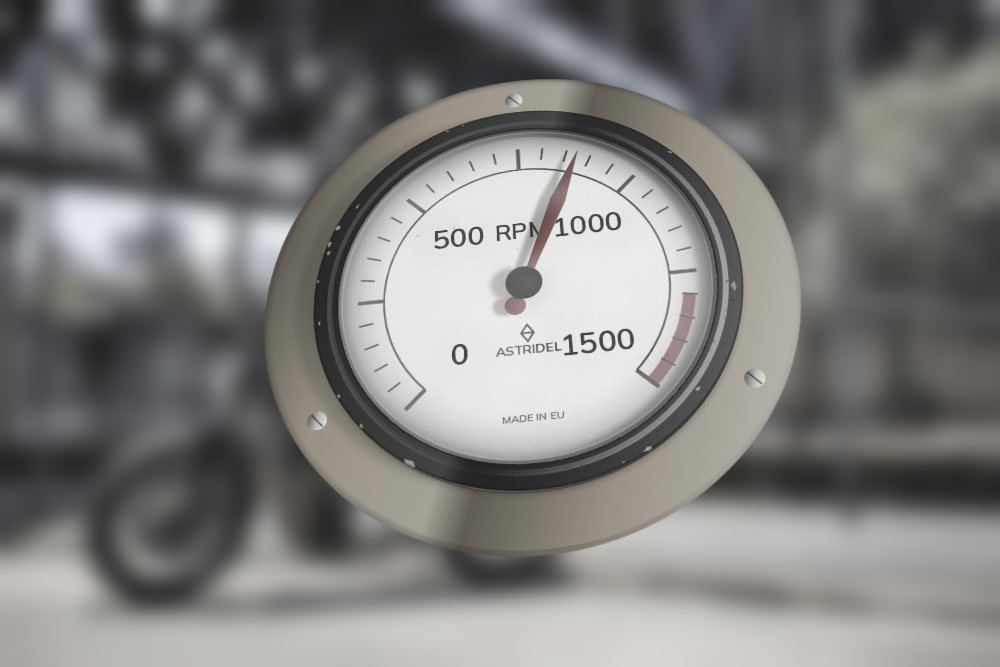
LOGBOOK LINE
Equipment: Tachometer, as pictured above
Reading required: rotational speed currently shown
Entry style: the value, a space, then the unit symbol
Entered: 875 rpm
